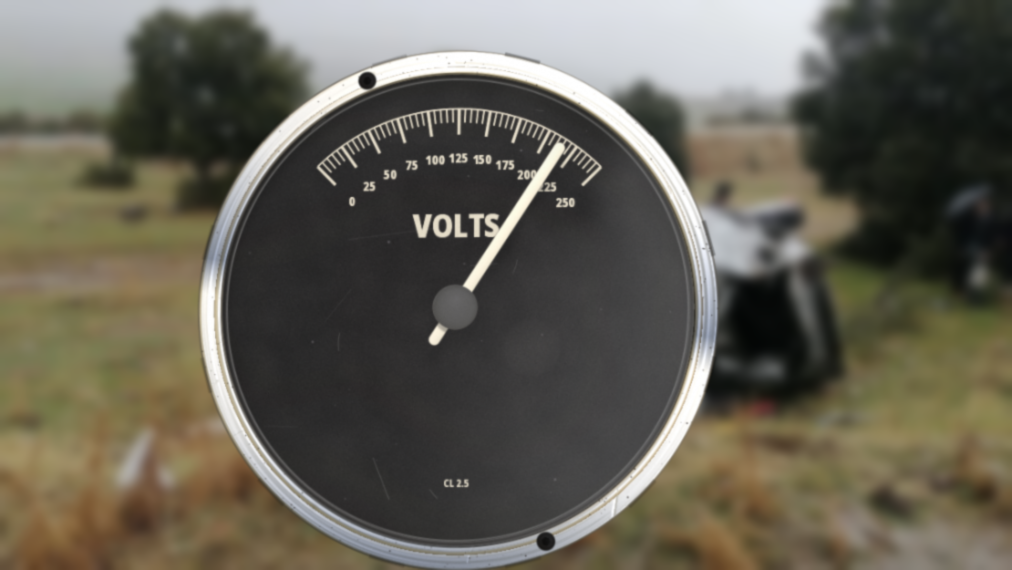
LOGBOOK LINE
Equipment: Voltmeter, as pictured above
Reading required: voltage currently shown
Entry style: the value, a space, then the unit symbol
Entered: 215 V
